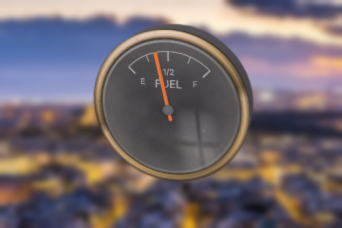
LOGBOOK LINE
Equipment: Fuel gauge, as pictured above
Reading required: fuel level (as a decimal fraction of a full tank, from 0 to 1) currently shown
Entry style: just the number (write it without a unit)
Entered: 0.375
